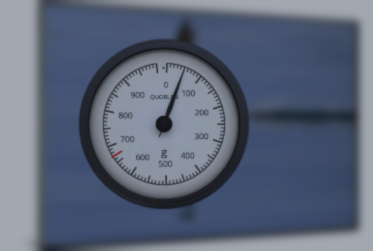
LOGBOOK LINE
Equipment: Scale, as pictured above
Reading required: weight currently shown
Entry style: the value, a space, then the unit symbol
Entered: 50 g
